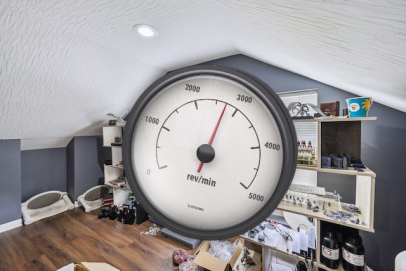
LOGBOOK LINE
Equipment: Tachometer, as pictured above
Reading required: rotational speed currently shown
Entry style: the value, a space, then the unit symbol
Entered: 2750 rpm
